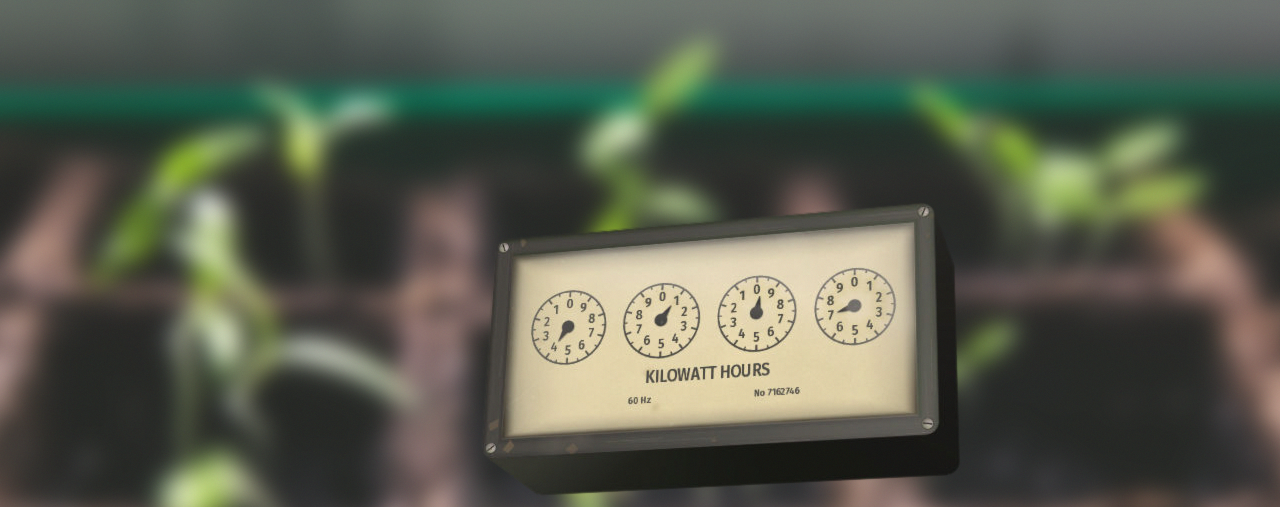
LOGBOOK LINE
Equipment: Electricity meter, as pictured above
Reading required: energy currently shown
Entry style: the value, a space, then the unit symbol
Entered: 4097 kWh
